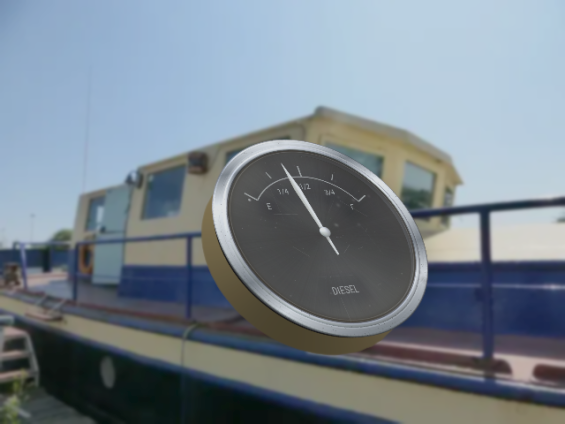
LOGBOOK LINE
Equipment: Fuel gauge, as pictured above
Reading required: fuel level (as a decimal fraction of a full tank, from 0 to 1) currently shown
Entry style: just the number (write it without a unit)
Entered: 0.375
